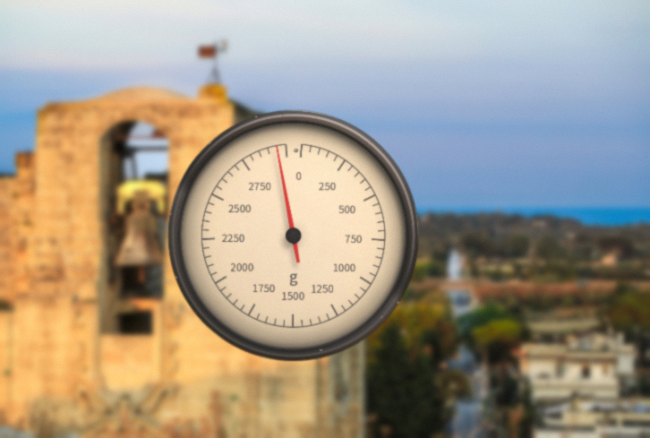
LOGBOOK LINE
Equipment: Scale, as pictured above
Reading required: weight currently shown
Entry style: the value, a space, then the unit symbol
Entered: 2950 g
